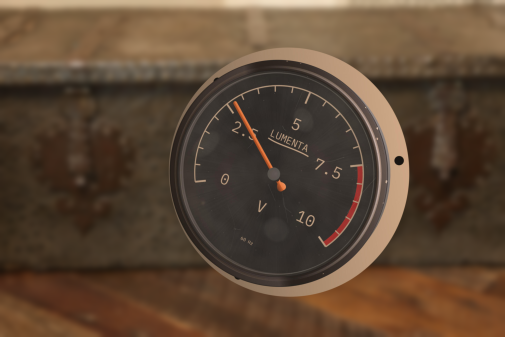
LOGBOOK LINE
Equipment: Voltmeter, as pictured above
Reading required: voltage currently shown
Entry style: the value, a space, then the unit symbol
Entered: 2.75 V
